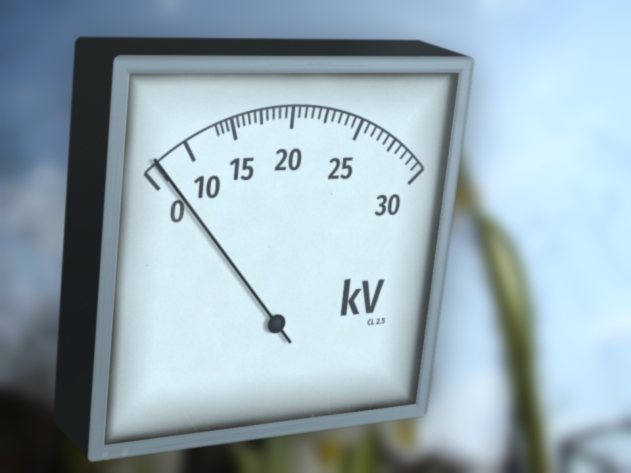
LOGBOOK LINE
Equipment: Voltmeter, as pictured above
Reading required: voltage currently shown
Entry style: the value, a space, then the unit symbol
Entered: 5 kV
